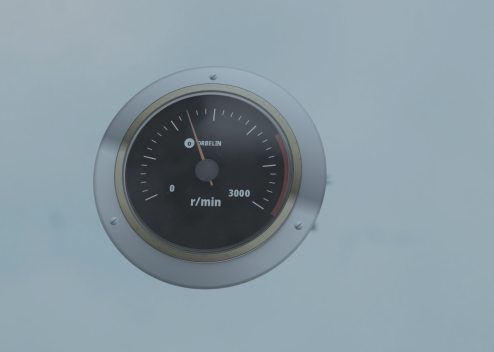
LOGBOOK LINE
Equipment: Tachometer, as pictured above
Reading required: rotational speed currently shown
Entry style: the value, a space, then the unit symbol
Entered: 1200 rpm
